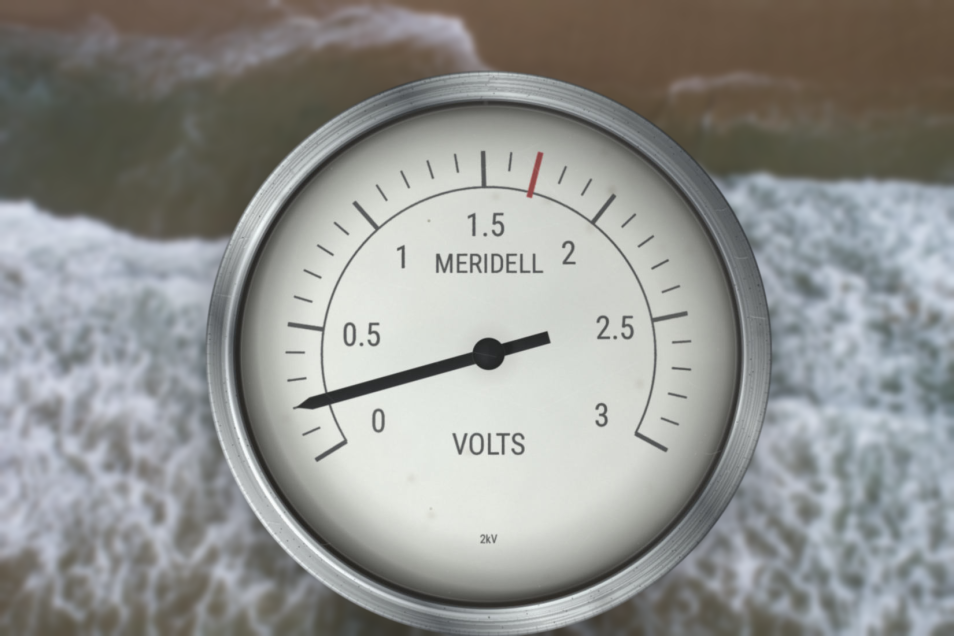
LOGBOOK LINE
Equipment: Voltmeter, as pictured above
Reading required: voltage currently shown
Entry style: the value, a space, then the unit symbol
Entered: 0.2 V
